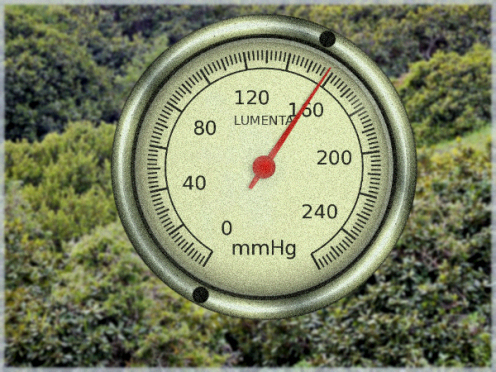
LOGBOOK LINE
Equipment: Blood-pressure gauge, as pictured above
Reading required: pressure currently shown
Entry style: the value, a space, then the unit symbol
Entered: 158 mmHg
